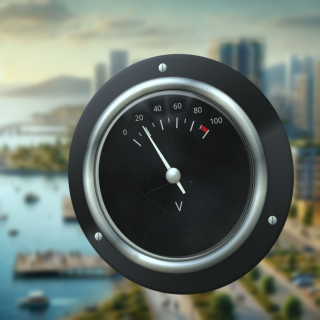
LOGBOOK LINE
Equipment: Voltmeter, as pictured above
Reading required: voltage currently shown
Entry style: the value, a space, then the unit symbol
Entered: 20 V
